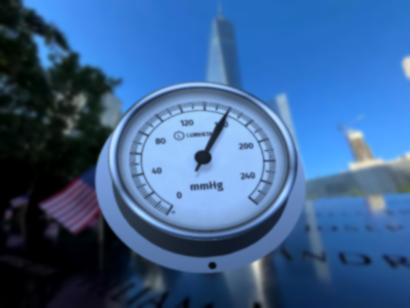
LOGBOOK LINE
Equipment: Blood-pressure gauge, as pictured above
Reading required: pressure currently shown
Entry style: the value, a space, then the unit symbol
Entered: 160 mmHg
